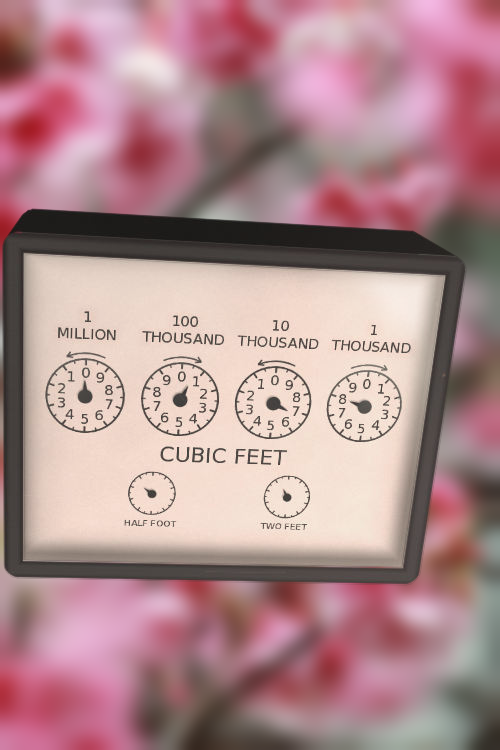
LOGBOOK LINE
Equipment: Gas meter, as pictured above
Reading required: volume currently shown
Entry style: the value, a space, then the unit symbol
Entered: 6800 ft³
